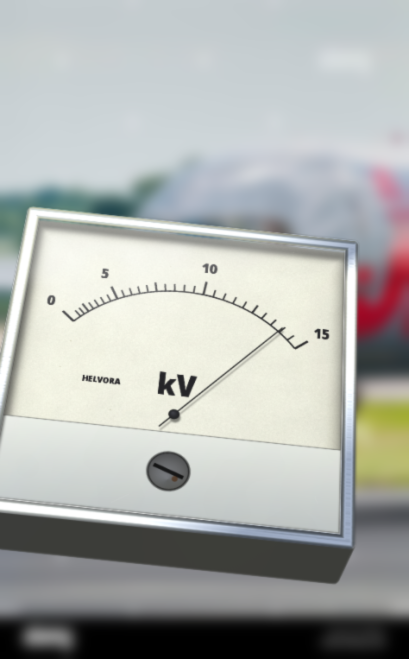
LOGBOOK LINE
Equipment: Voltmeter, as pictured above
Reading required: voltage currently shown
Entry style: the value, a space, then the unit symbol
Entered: 14 kV
